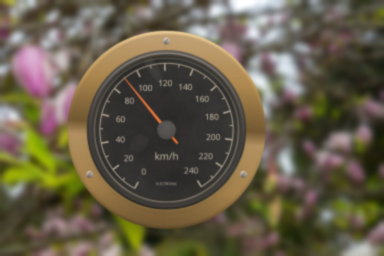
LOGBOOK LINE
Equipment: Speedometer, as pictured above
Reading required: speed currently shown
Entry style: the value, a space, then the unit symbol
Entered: 90 km/h
